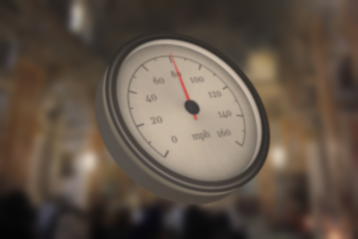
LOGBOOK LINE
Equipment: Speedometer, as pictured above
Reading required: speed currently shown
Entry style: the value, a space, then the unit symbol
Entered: 80 mph
